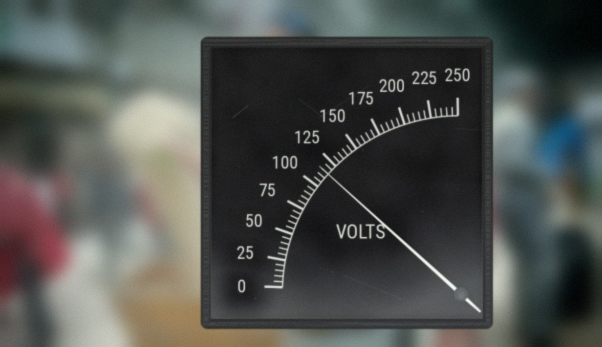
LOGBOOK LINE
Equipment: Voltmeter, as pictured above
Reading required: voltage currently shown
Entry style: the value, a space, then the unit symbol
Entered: 115 V
